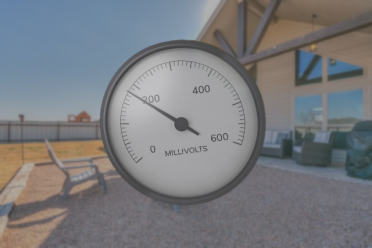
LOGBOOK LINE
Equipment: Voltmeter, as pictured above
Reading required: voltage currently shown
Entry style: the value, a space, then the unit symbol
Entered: 180 mV
